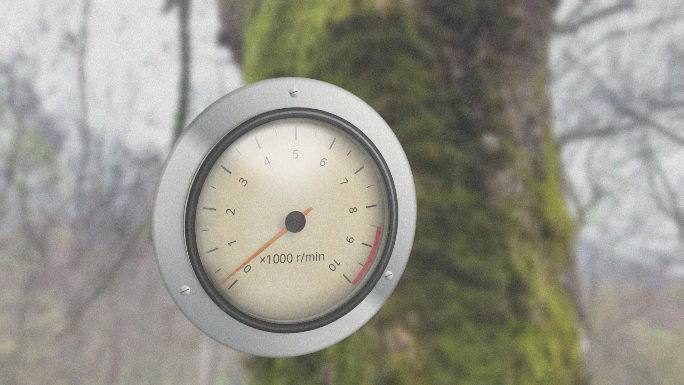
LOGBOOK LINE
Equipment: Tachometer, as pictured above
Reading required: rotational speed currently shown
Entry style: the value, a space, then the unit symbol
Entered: 250 rpm
